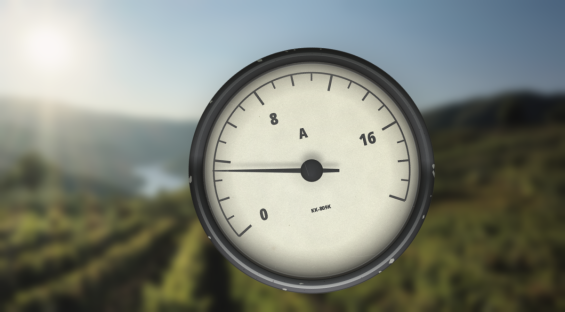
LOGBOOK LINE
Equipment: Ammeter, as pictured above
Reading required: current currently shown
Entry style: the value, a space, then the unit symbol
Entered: 3.5 A
